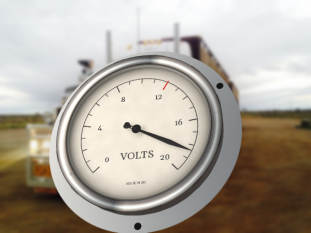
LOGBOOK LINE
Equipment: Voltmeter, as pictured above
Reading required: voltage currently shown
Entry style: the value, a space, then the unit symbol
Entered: 18.5 V
